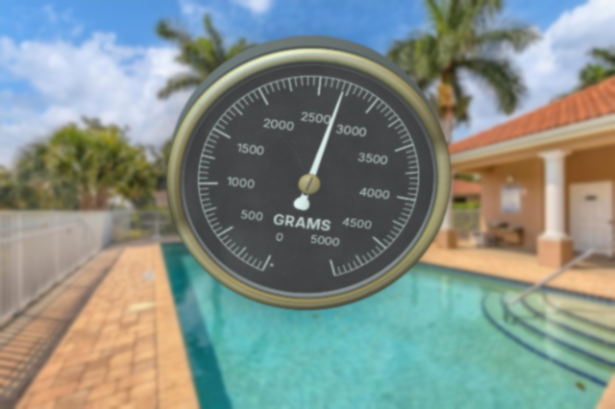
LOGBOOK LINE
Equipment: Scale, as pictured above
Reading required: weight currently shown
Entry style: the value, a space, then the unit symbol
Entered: 2700 g
